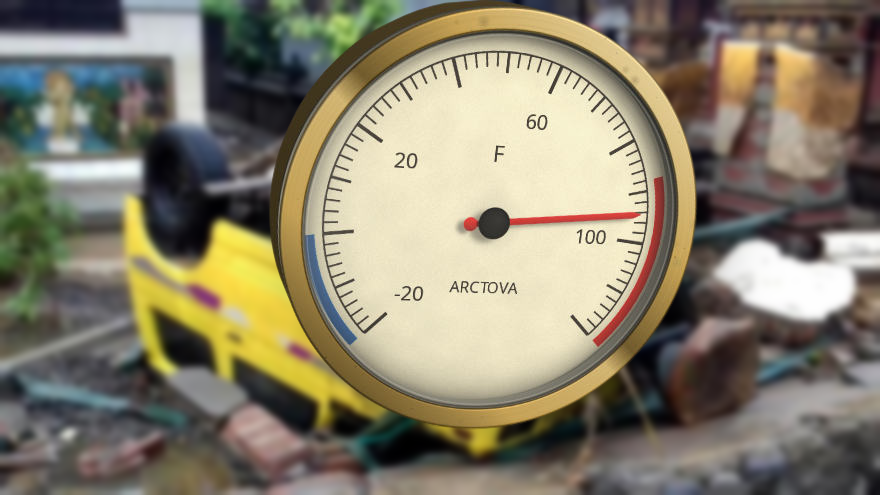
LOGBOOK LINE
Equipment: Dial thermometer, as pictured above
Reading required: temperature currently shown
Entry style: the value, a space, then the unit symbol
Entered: 94 °F
